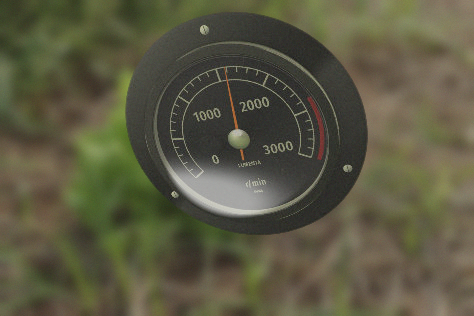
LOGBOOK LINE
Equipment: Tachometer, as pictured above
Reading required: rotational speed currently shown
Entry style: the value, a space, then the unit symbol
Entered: 1600 rpm
